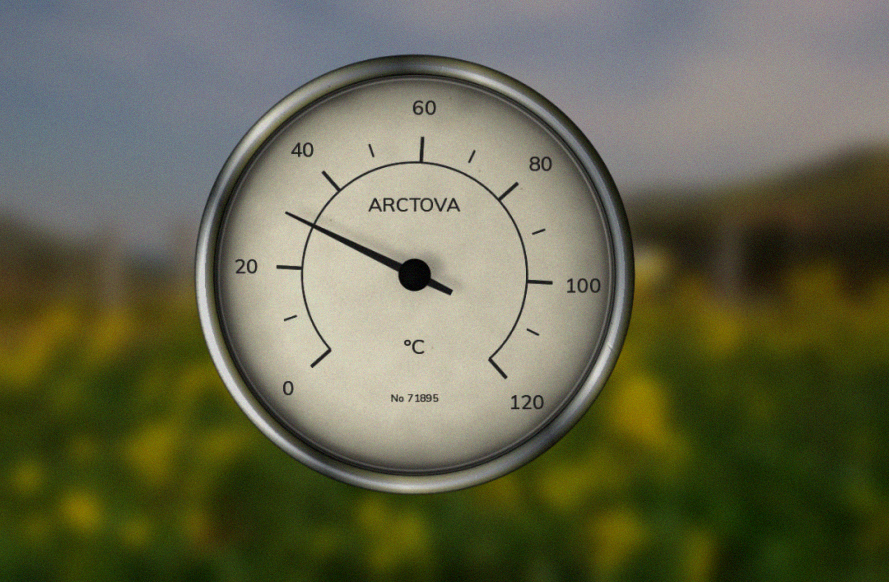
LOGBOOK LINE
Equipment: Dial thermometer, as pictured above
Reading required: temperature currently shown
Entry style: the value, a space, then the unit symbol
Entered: 30 °C
